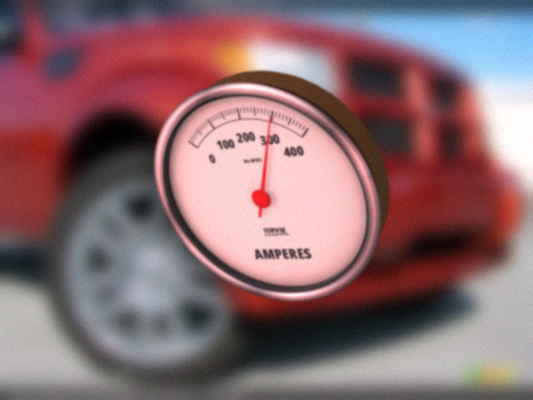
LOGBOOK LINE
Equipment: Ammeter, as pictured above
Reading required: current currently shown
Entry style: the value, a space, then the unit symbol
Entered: 300 A
